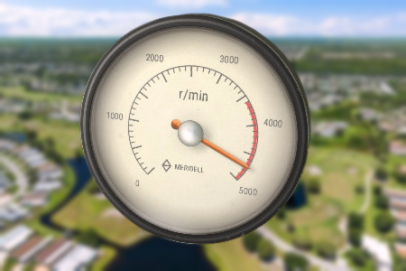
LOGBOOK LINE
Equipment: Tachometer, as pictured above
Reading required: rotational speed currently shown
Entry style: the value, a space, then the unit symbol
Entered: 4700 rpm
